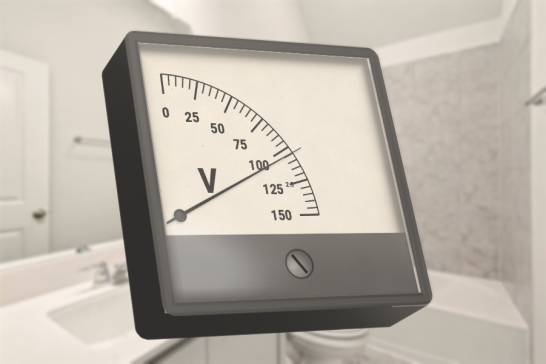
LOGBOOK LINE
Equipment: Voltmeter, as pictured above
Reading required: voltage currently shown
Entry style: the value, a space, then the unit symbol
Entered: 105 V
